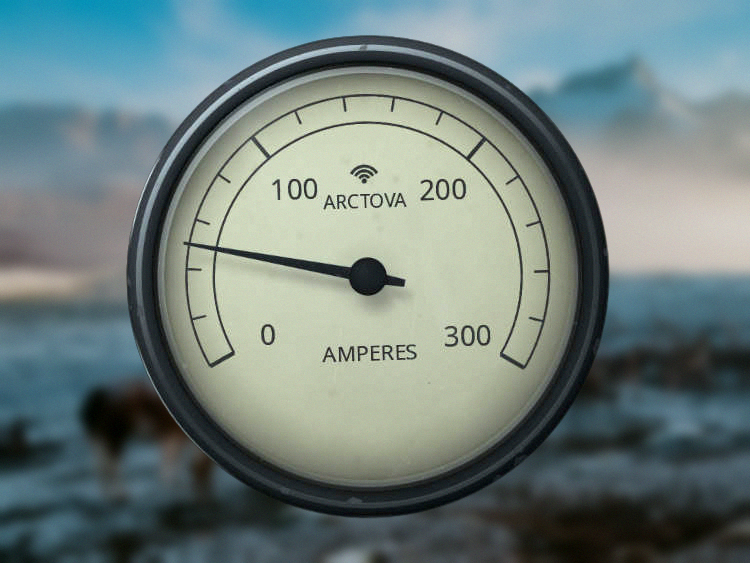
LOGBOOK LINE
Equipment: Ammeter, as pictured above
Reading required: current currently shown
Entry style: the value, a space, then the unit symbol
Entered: 50 A
